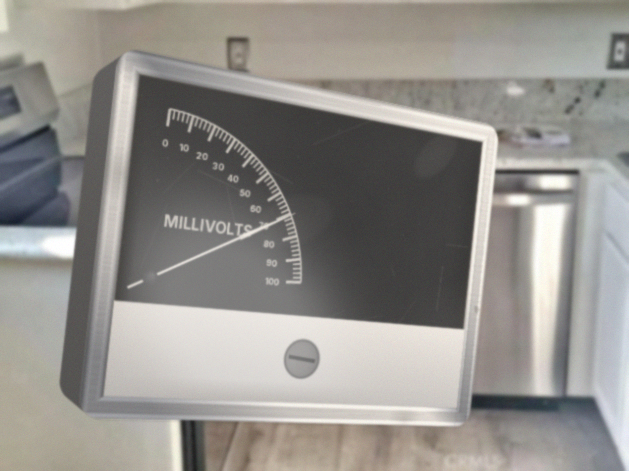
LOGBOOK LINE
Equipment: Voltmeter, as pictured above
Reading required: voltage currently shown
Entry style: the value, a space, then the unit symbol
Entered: 70 mV
